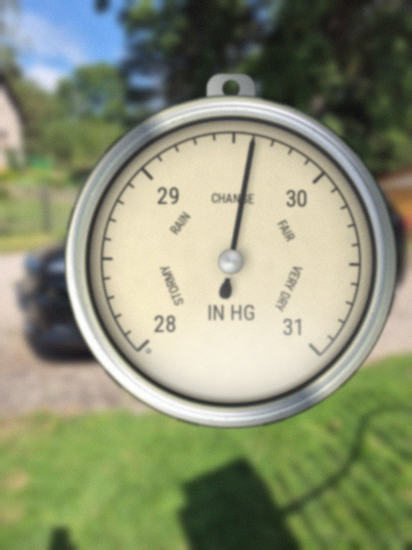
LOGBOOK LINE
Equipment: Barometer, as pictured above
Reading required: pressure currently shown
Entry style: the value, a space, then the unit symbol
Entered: 29.6 inHg
